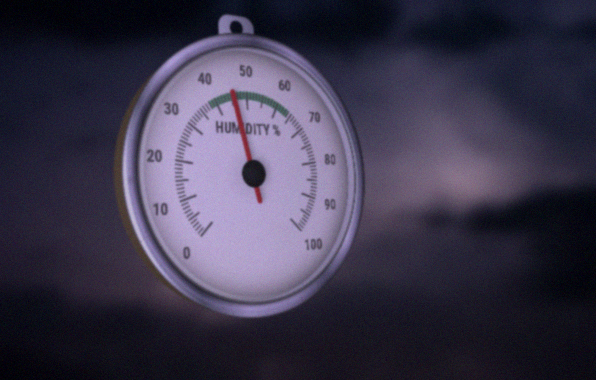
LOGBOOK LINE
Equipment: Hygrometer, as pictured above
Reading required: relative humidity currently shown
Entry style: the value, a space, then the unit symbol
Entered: 45 %
